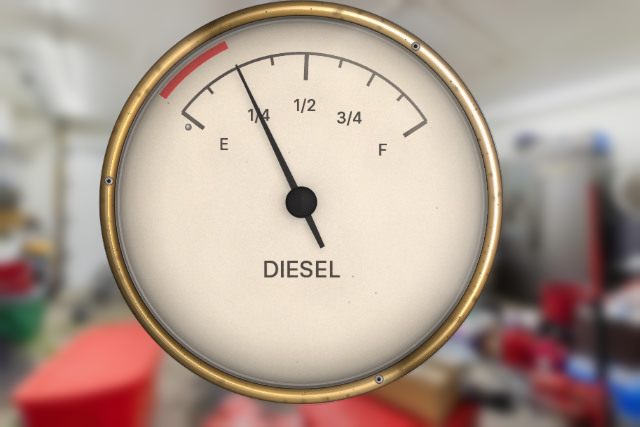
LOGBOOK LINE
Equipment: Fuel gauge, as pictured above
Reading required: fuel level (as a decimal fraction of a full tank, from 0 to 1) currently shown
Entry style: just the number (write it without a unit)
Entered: 0.25
